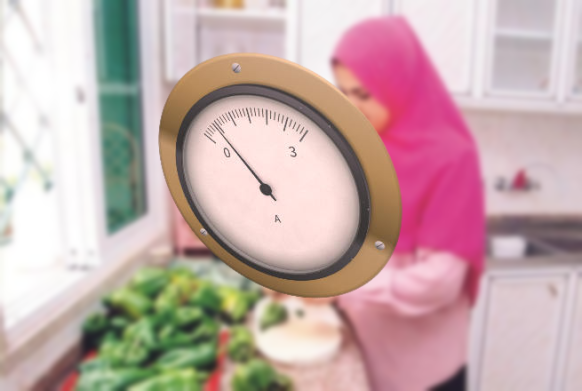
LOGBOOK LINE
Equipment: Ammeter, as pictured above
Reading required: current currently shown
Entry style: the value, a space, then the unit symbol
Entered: 0.5 A
